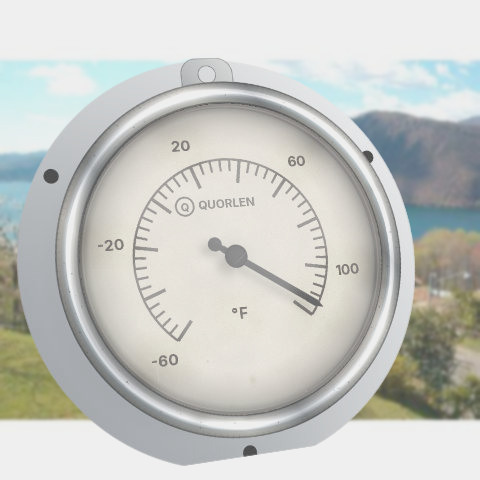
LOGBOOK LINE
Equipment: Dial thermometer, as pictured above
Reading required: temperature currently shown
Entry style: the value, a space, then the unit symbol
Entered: 116 °F
